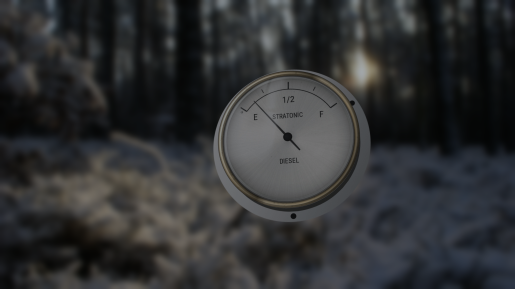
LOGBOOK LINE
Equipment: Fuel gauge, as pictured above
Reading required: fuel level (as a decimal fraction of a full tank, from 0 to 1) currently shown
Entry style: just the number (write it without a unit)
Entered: 0.125
